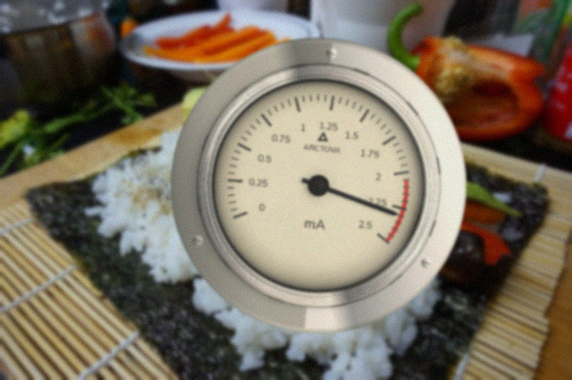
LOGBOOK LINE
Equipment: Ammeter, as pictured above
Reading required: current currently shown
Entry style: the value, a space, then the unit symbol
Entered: 2.3 mA
